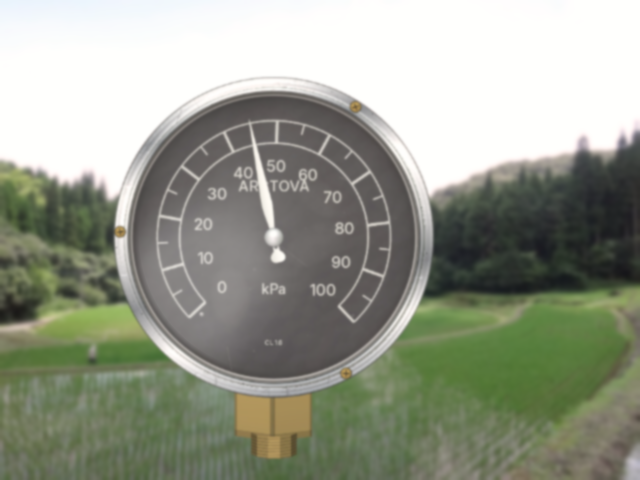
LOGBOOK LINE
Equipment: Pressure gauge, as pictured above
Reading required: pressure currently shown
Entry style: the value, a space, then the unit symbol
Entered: 45 kPa
